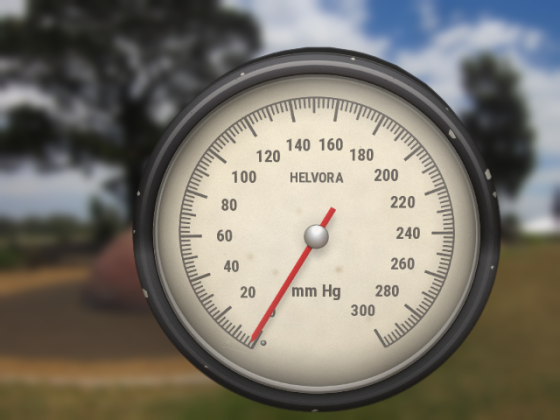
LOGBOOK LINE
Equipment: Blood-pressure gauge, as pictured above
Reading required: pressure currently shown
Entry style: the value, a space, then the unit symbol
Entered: 2 mmHg
